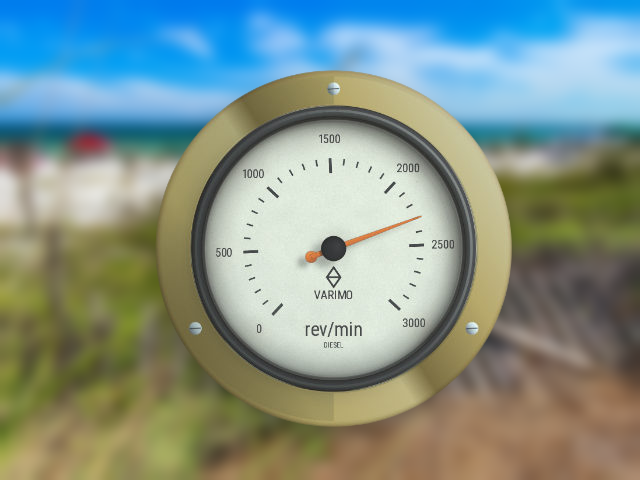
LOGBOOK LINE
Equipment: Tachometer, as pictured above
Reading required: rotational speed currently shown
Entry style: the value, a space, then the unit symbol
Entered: 2300 rpm
